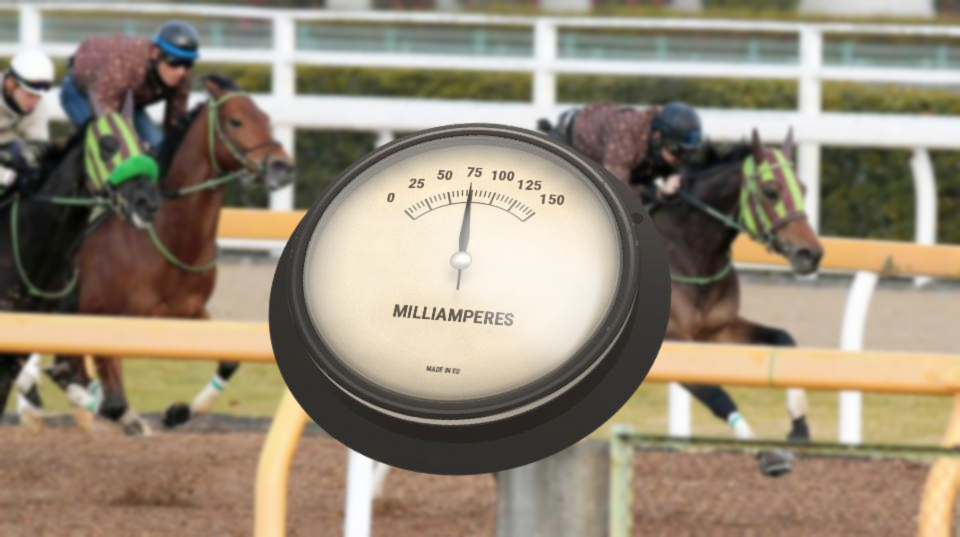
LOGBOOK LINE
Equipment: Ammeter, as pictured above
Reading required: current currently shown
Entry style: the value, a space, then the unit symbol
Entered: 75 mA
